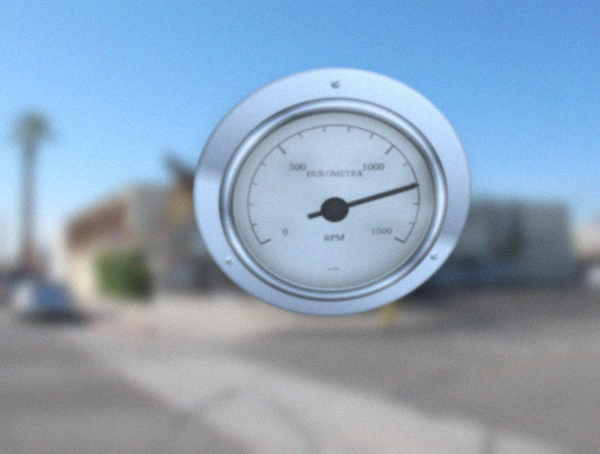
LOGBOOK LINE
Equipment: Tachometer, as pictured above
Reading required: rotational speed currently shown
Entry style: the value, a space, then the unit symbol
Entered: 1200 rpm
